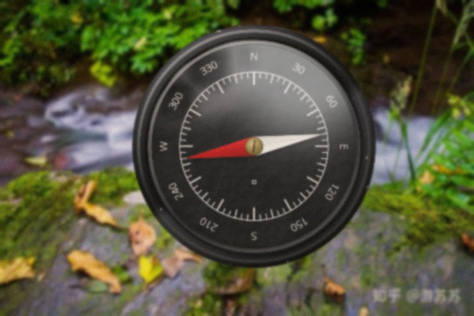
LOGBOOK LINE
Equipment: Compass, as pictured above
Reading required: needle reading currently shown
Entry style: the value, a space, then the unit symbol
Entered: 260 °
